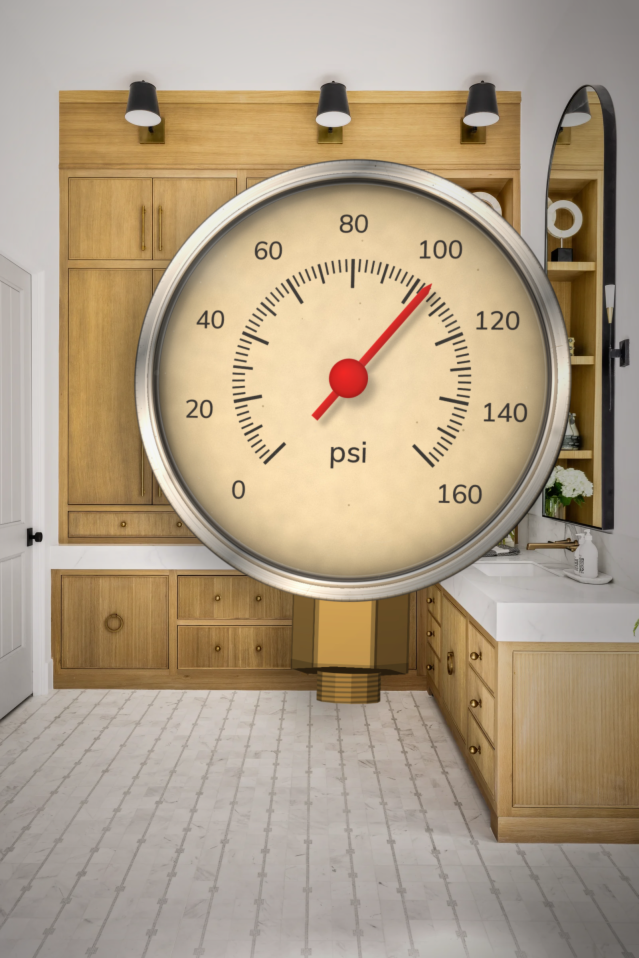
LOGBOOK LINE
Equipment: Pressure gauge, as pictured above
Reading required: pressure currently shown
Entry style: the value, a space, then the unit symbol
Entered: 104 psi
